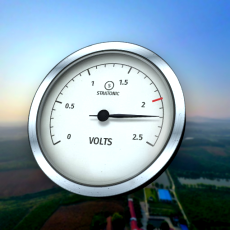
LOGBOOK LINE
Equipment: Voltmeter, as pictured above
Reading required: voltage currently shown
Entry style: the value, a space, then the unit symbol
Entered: 2.2 V
